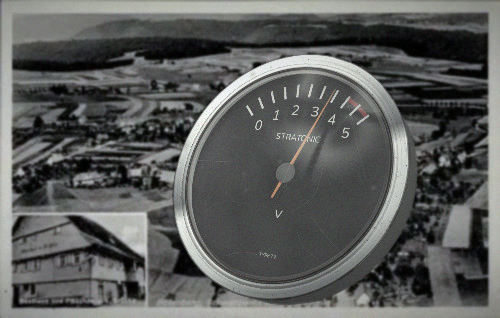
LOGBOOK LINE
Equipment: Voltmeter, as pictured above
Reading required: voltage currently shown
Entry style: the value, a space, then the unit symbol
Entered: 3.5 V
